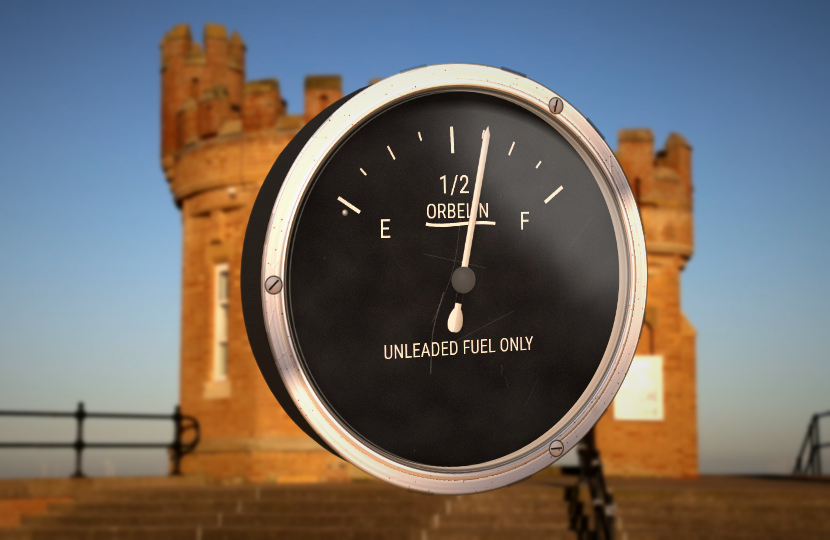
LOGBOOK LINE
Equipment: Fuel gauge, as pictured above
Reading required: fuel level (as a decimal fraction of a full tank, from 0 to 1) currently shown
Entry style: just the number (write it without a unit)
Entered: 0.625
